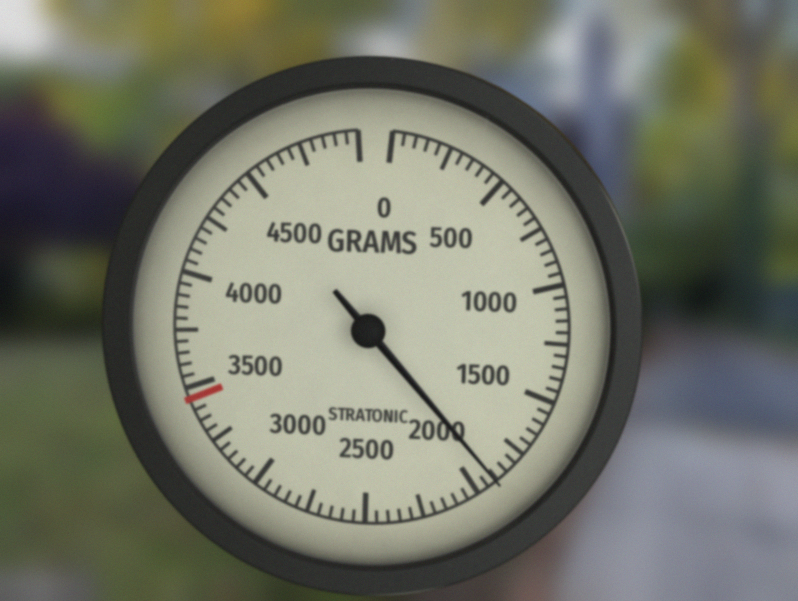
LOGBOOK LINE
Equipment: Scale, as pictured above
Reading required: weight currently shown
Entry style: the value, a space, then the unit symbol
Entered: 1900 g
